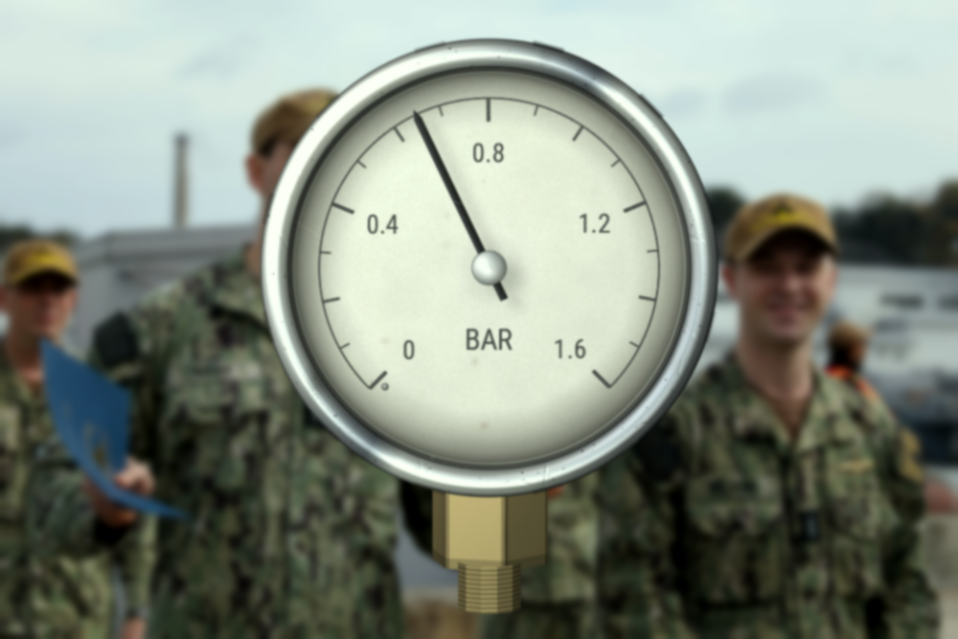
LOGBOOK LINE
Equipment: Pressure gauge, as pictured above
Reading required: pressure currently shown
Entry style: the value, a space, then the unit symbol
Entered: 0.65 bar
